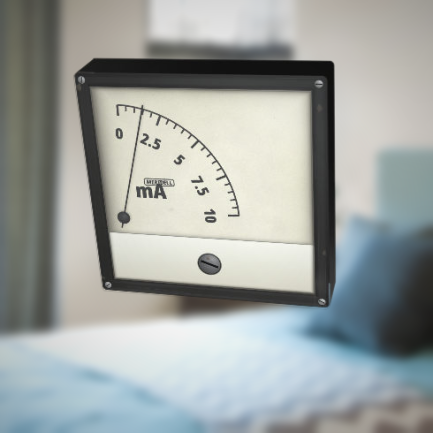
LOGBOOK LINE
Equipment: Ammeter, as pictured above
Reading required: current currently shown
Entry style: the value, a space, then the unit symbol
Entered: 1.5 mA
